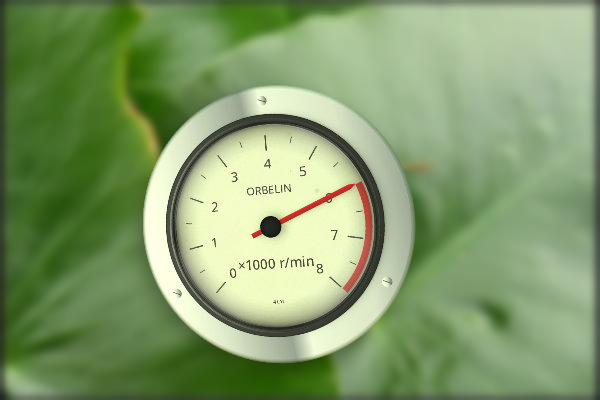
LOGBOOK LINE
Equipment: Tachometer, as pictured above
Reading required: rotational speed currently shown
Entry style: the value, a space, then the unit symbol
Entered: 6000 rpm
